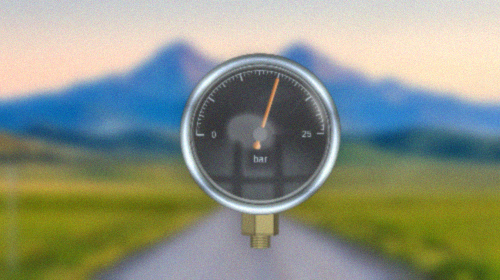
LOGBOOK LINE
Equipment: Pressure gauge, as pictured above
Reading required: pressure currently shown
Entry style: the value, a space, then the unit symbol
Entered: 15 bar
